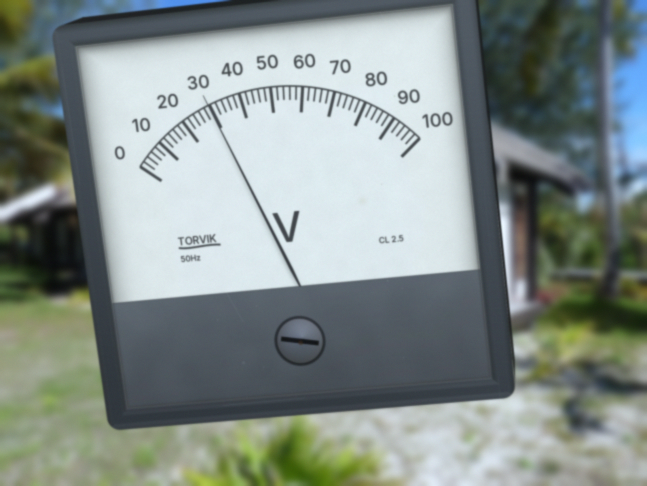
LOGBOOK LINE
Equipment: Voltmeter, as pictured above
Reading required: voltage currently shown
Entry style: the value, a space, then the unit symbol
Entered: 30 V
